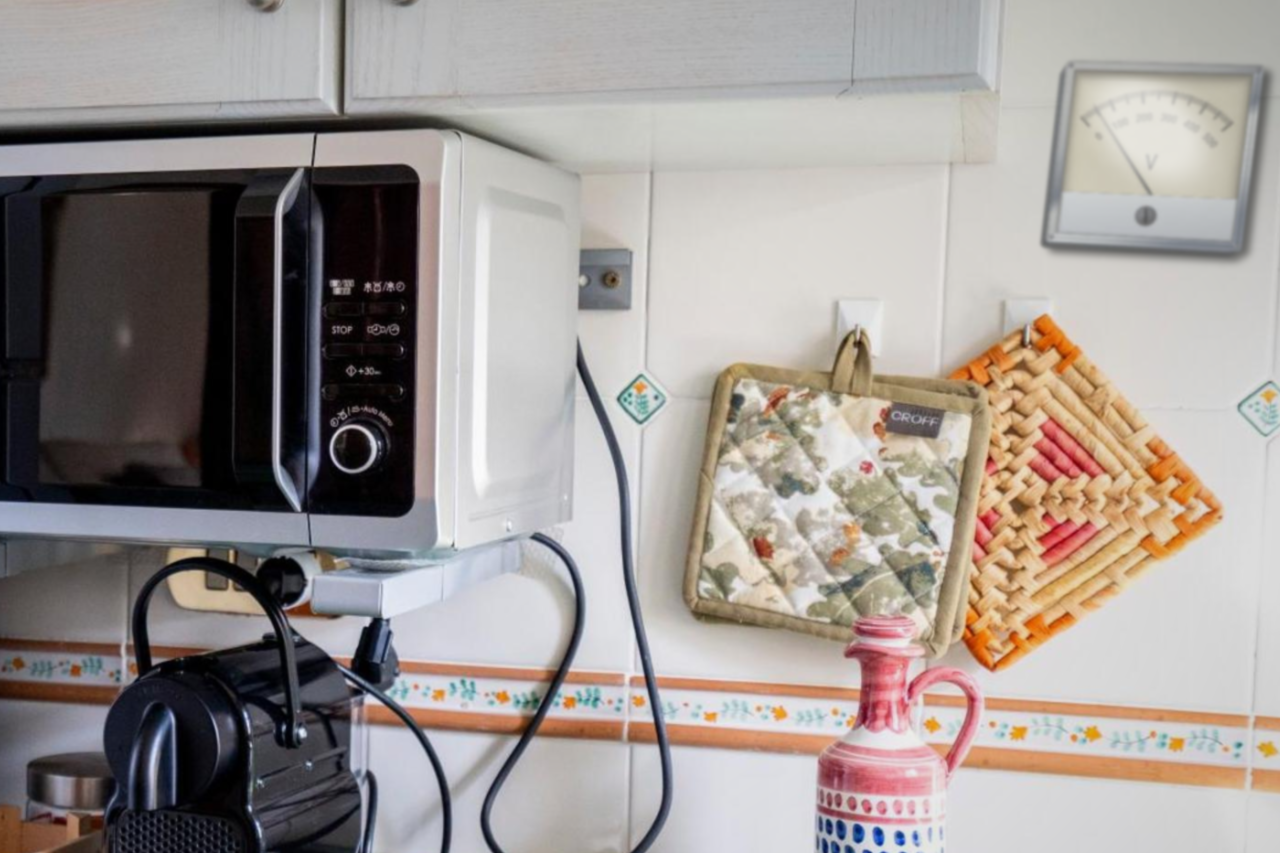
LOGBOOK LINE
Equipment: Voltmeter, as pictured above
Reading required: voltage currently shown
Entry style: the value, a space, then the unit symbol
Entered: 50 V
